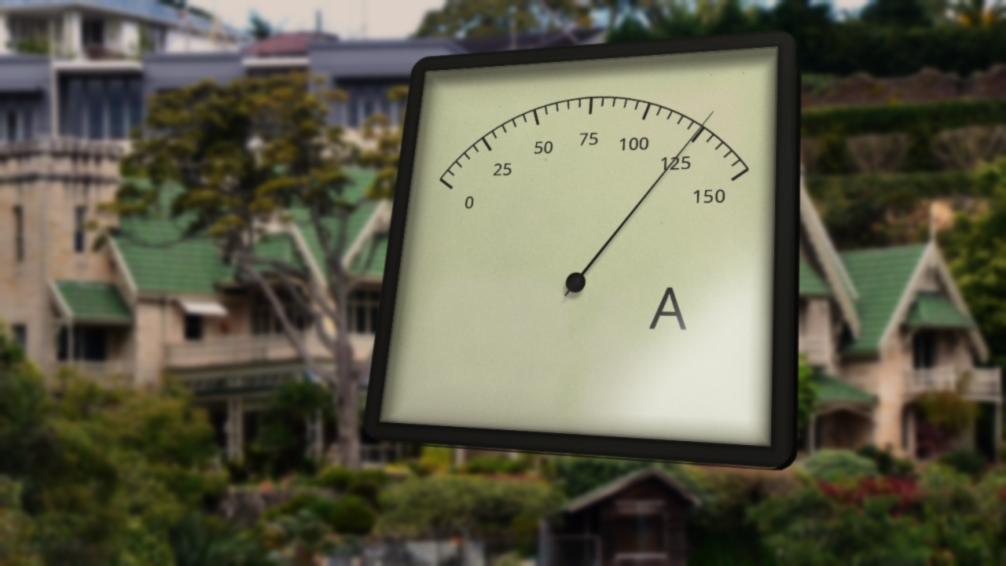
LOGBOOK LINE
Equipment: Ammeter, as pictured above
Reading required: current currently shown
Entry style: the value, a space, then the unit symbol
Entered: 125 A
